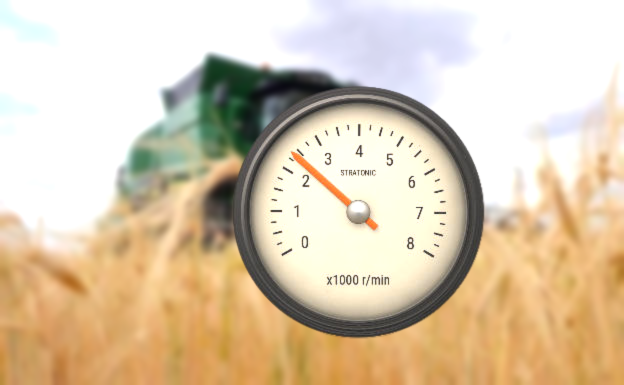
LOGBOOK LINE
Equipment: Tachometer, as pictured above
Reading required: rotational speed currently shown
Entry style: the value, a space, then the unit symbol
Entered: 2375 rpm
